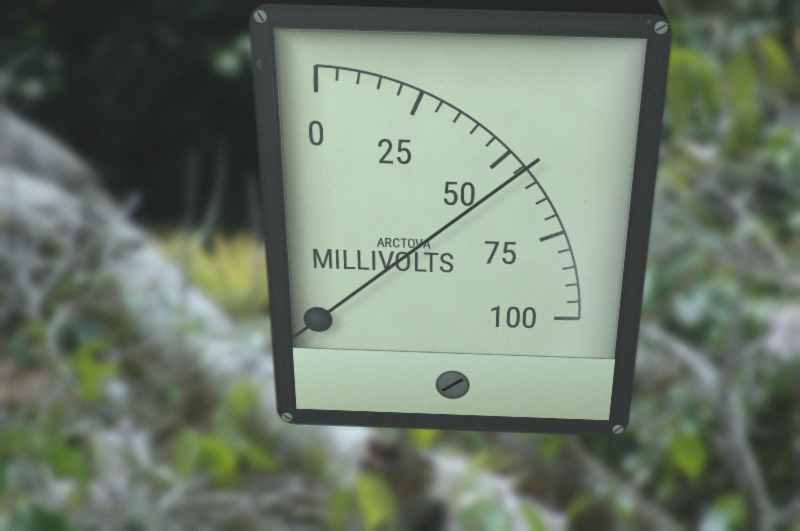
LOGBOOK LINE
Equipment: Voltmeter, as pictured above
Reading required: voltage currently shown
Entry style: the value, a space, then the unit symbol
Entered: 55 mV
